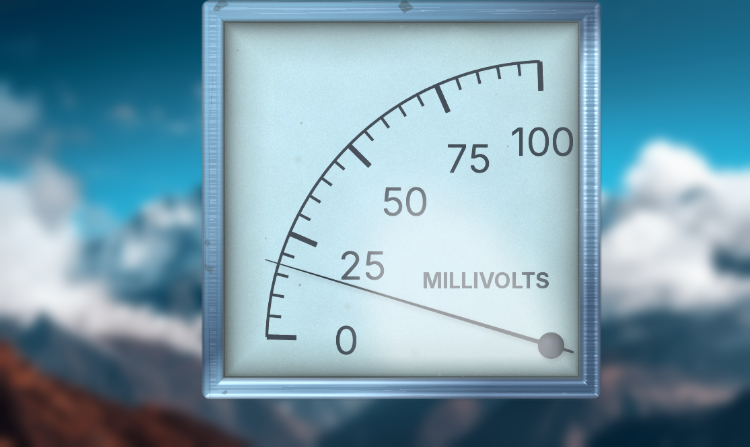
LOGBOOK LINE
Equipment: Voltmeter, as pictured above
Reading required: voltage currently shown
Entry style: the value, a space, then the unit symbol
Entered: 17.5 mV
